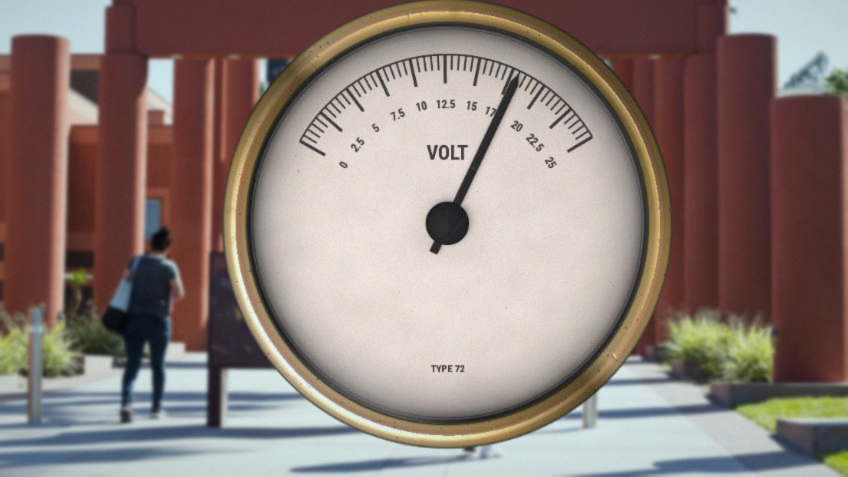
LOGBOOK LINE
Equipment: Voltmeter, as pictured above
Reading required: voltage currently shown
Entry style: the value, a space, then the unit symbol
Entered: 18 V
